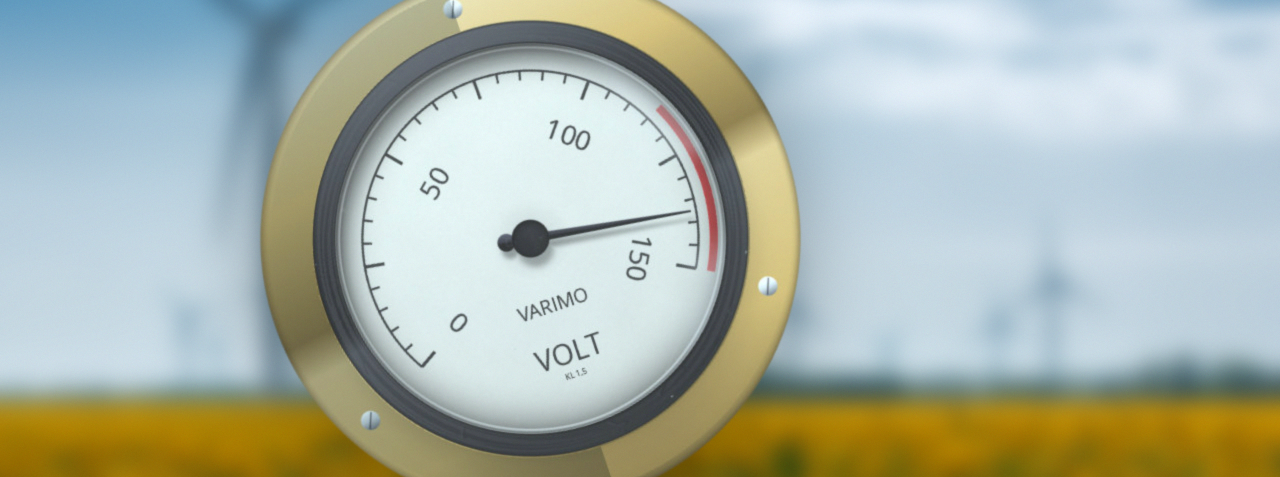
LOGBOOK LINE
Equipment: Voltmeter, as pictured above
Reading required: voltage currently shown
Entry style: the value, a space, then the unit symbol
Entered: 137.5 V
